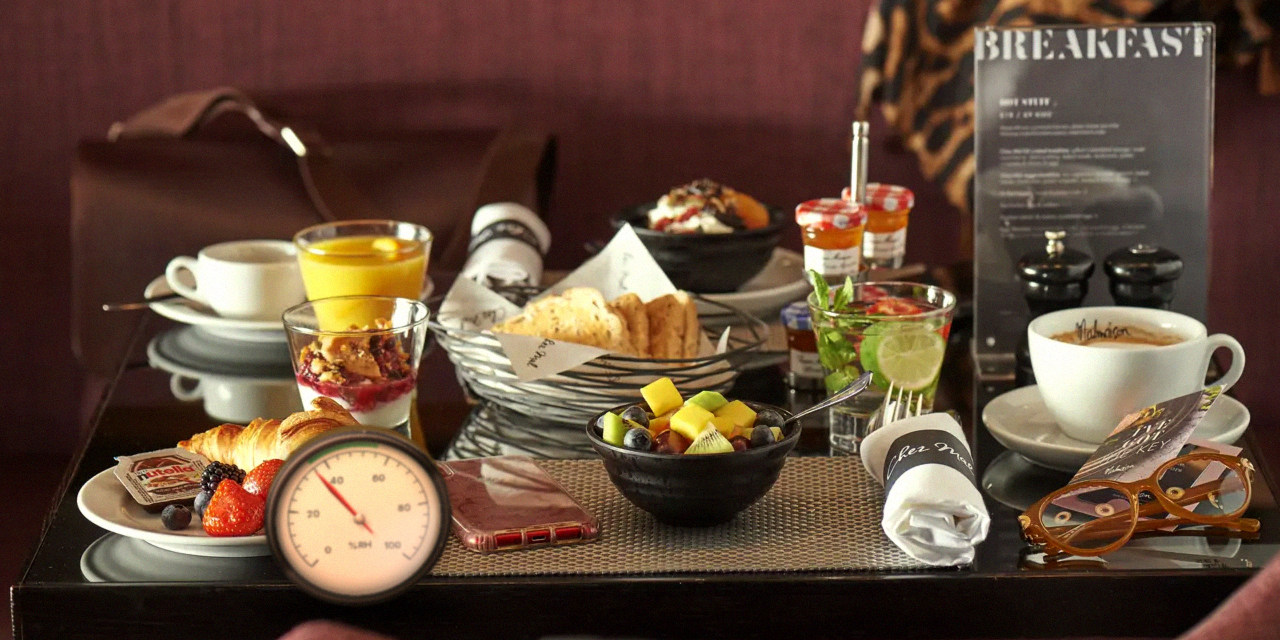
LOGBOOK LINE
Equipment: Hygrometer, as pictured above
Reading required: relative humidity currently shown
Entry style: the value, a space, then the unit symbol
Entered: 36 %
